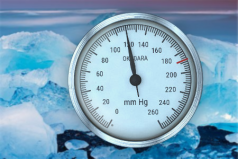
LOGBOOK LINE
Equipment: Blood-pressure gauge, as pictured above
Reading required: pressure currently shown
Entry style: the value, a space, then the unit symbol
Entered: 120 mmHg
